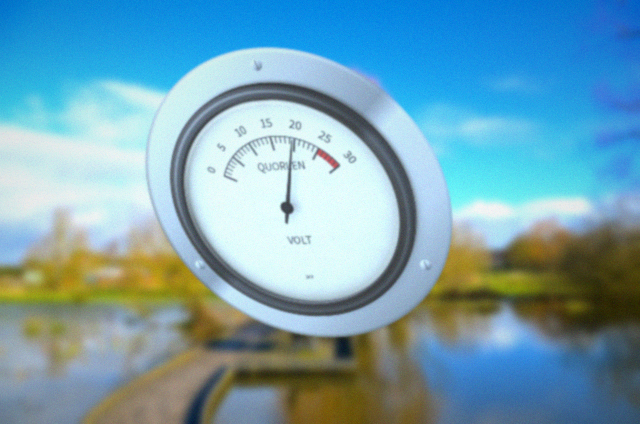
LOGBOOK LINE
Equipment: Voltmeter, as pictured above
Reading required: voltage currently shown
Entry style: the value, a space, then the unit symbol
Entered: 20 V
